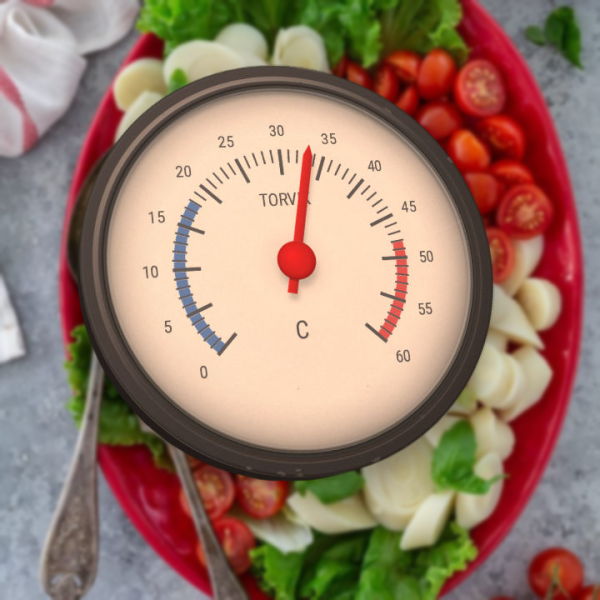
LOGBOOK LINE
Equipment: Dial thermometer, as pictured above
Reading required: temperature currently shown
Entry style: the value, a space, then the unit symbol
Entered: 33 °C
